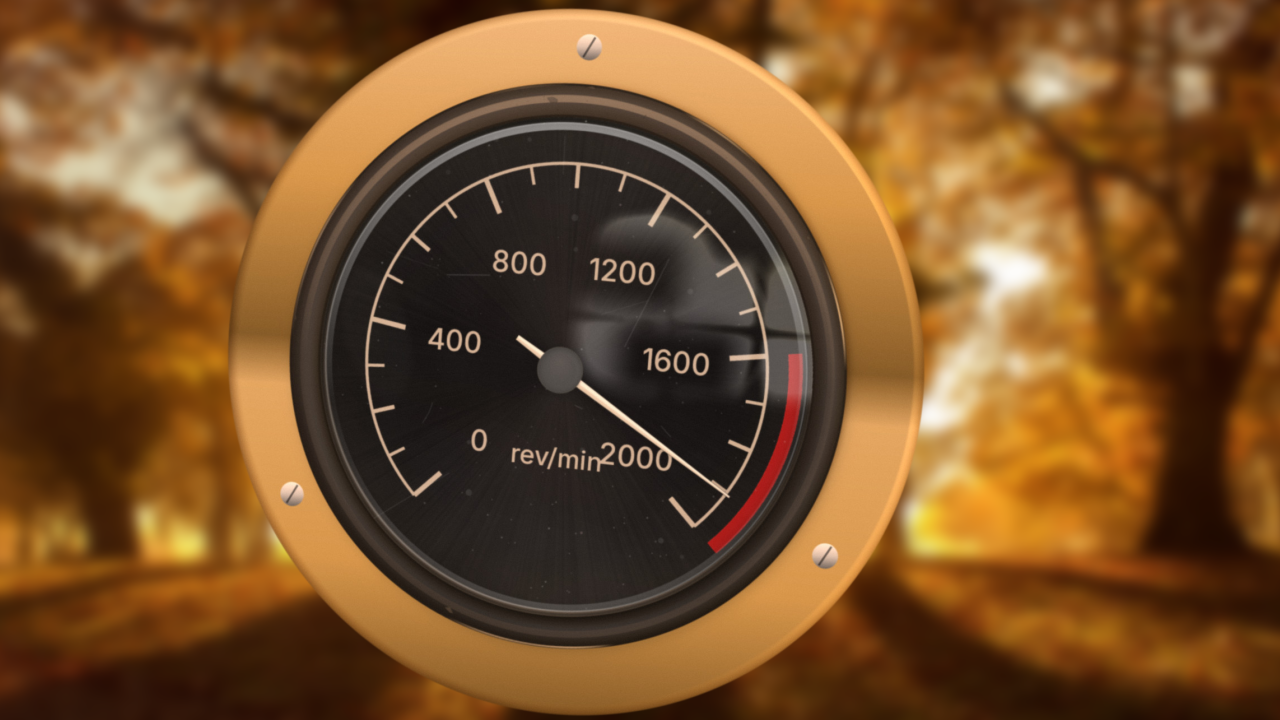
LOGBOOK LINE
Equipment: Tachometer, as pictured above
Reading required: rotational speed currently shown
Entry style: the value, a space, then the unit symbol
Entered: 1900 rpm
